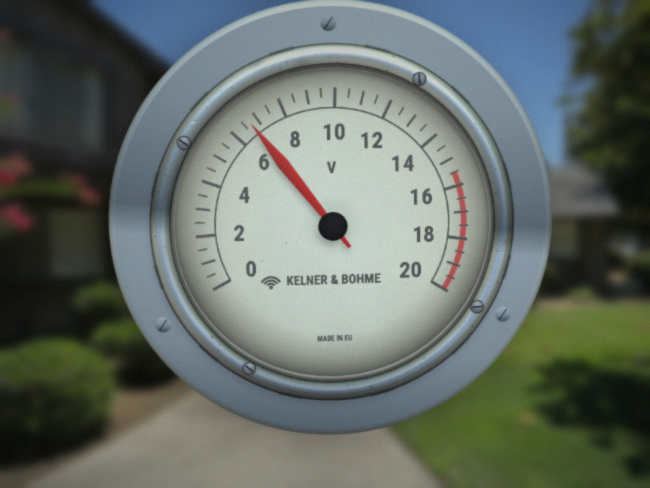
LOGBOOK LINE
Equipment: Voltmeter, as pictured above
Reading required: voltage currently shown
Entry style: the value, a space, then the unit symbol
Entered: 6.75 V
